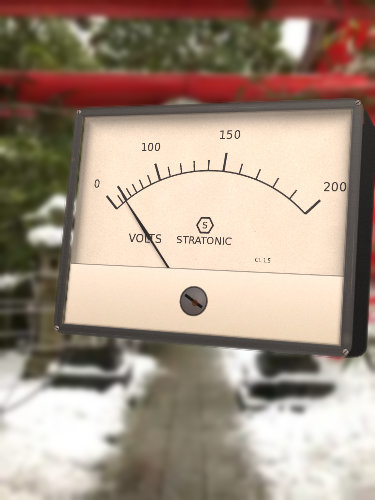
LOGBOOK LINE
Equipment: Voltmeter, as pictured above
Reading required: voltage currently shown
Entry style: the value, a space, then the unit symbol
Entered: 50 V
